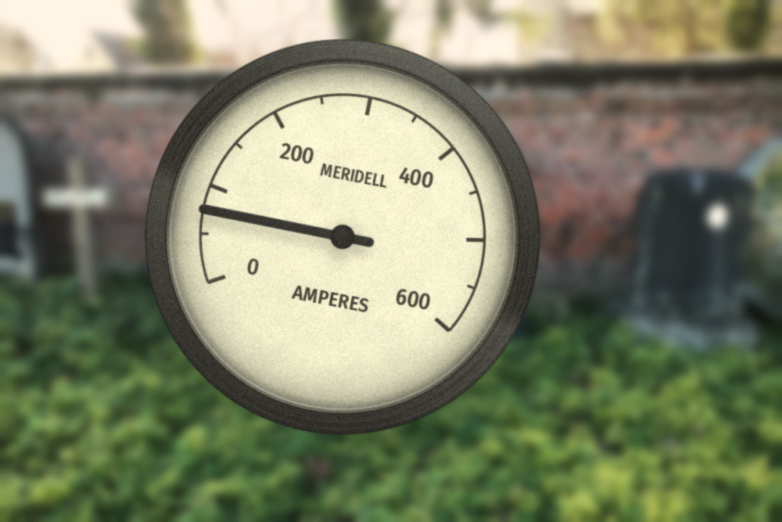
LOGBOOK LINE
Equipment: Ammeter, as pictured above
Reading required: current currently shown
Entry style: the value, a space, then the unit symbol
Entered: 75 A
